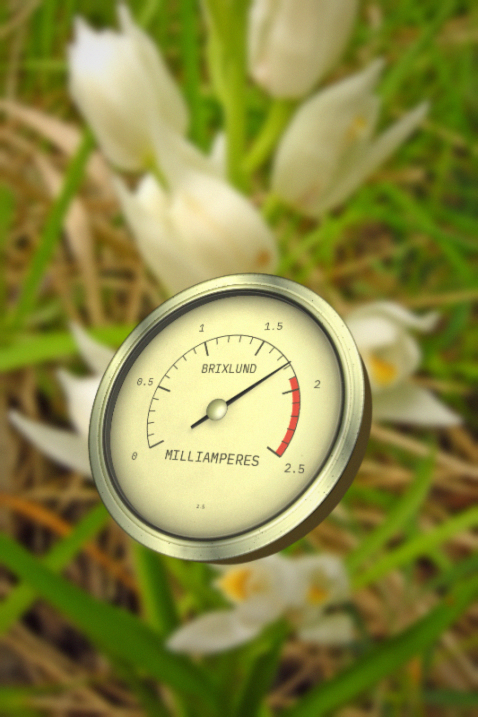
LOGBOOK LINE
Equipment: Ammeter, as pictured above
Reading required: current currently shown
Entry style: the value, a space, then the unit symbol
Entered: 1.8 mA
